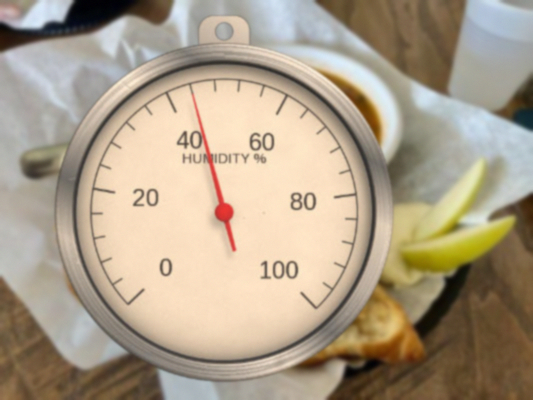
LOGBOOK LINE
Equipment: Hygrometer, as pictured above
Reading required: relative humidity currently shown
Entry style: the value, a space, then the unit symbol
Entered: 44 %
